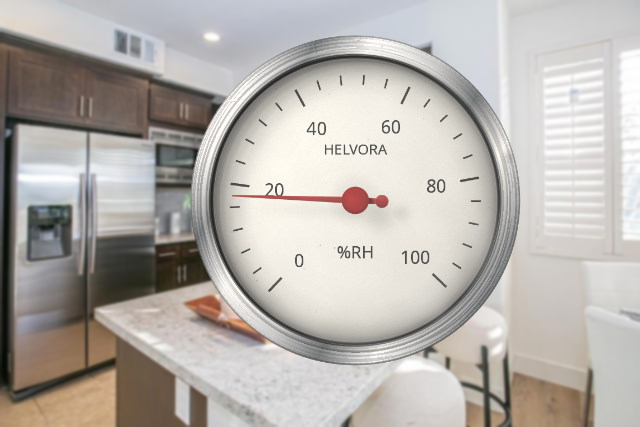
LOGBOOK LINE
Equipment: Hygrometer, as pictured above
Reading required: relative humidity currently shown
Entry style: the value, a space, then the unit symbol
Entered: 18 %
